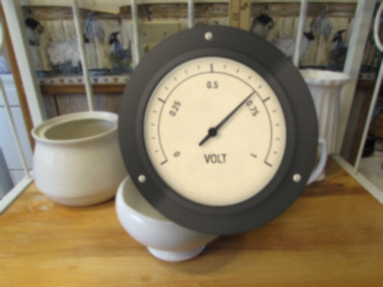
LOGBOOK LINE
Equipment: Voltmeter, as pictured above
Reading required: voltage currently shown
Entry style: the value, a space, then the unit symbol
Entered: 0.7 V
